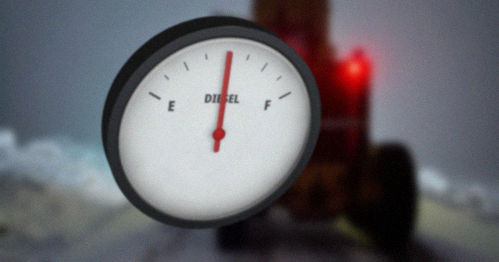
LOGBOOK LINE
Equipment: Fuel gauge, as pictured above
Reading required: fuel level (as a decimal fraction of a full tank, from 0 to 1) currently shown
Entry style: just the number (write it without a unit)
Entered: 0.5
